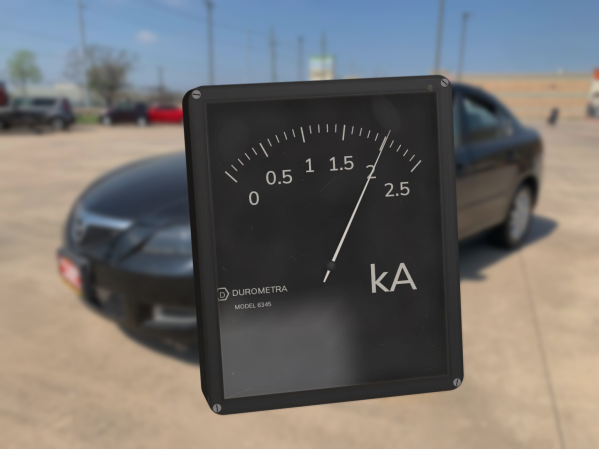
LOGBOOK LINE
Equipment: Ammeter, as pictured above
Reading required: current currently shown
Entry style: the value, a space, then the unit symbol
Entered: 2 kA
